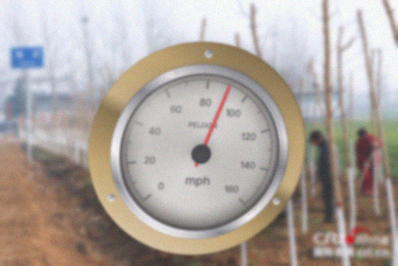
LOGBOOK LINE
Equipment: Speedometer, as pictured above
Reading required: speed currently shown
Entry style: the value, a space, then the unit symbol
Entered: 90 mph
